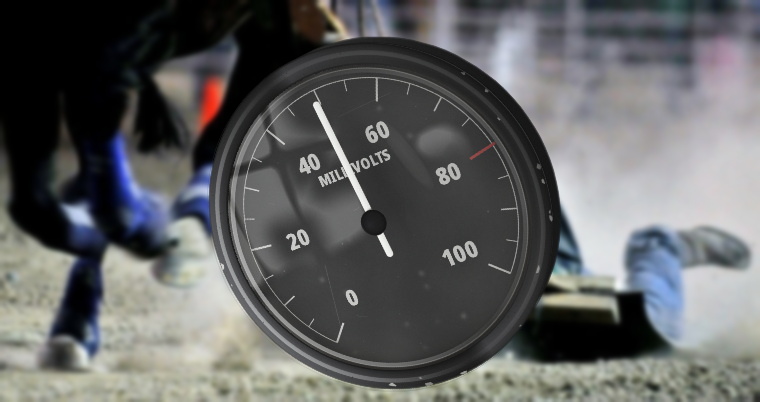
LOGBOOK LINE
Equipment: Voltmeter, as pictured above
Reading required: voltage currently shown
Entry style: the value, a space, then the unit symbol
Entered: 50 mV
